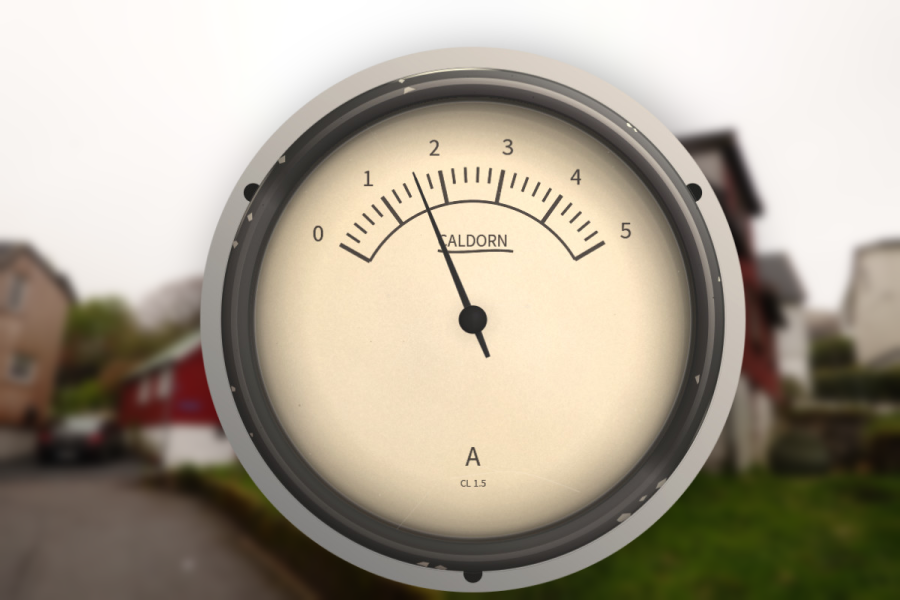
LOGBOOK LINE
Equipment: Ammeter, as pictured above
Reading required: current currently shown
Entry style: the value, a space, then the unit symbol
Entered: 1.6 A
